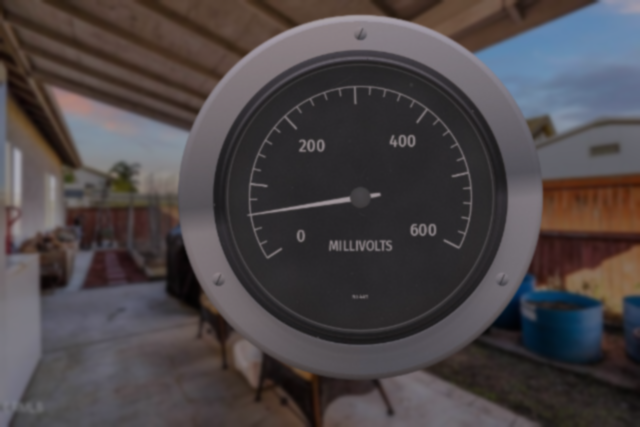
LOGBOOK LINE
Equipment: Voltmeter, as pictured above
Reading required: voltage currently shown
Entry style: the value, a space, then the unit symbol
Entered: 60 mV
